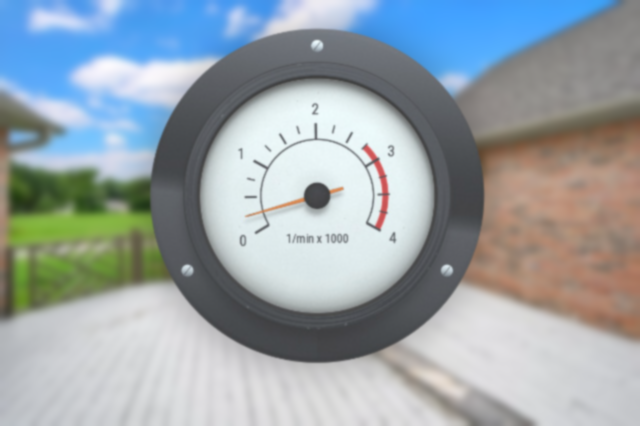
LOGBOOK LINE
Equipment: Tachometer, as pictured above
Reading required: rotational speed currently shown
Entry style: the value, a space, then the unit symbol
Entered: 250 rpm
